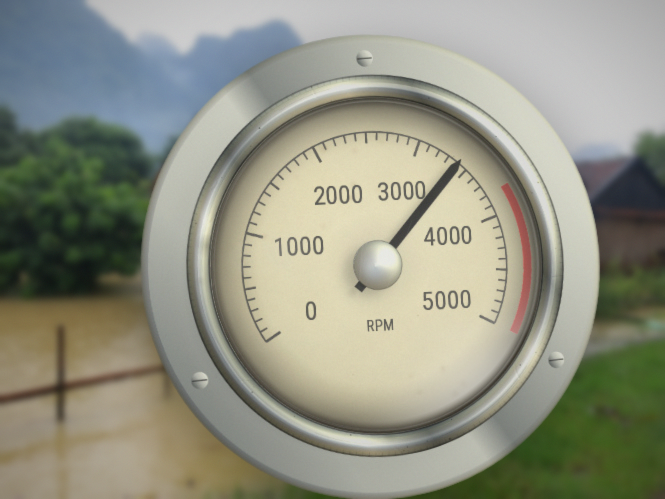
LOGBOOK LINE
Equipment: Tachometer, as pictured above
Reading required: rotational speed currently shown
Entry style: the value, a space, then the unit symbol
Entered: 3400 rpm
